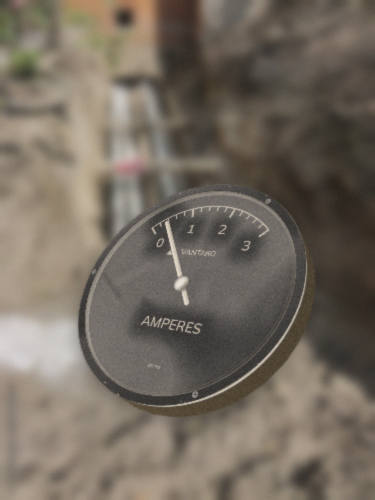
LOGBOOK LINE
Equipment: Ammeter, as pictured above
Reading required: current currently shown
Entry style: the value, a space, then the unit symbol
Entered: 0.4 A
